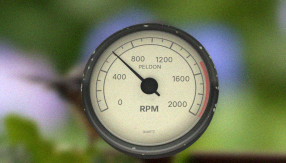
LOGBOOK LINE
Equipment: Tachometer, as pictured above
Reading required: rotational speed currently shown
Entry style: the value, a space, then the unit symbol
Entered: 600 rpm
